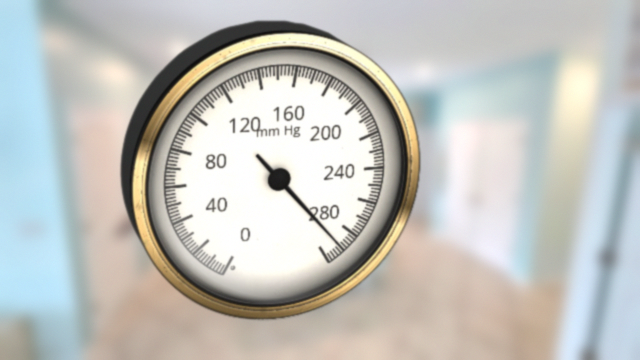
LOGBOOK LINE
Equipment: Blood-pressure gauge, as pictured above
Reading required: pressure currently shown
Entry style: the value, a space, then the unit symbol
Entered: 290 mmHg
